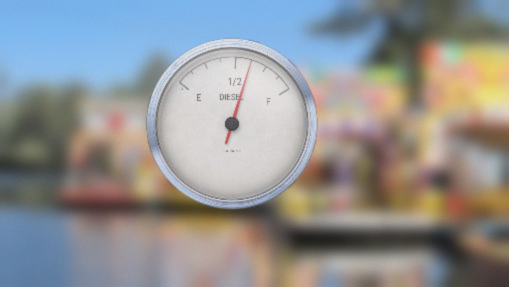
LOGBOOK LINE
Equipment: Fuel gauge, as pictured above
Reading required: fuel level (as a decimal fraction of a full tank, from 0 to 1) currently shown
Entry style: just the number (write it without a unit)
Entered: 0.625
